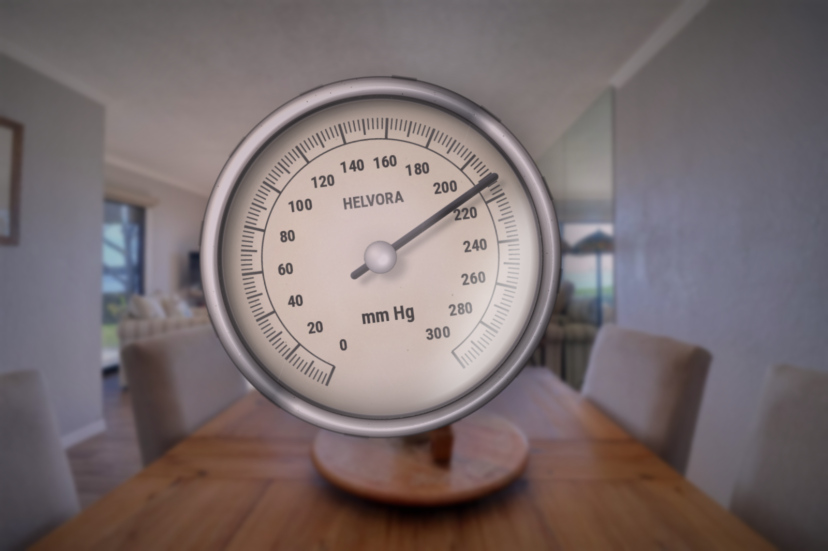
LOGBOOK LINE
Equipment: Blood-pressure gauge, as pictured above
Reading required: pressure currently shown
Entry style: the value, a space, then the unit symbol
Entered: 212 mmHg
